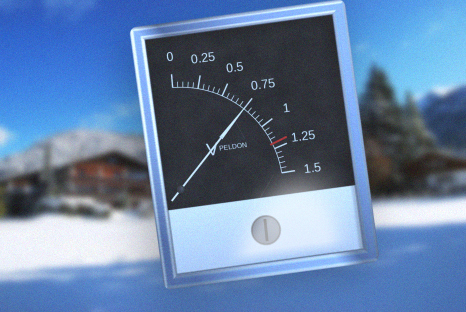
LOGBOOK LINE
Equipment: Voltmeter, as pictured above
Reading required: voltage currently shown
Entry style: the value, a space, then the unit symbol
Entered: 0.75 V
